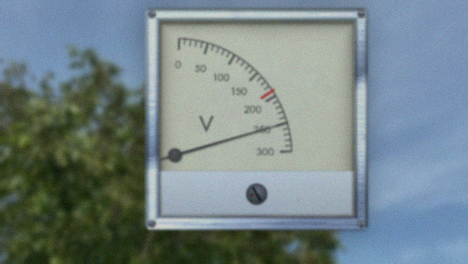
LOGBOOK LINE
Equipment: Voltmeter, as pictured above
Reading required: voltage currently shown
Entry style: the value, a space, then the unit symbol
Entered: 250 V
